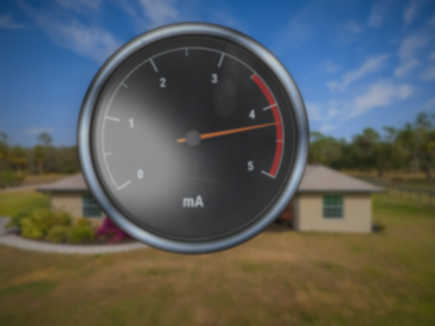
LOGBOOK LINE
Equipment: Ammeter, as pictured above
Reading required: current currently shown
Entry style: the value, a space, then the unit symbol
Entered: 4.25 mA
